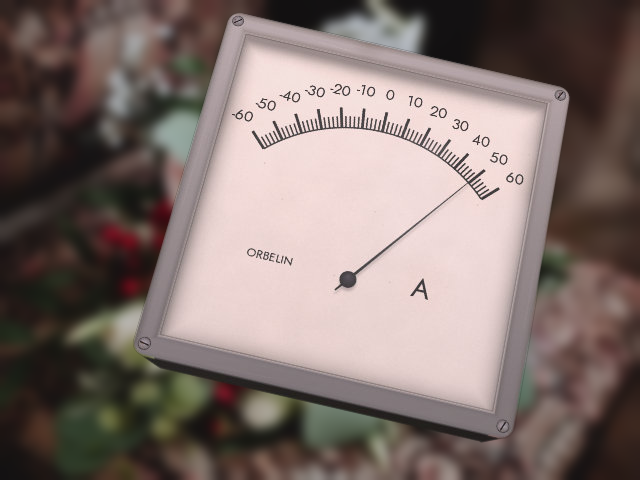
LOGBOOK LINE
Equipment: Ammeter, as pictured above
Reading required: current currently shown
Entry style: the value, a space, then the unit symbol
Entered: 50 A
